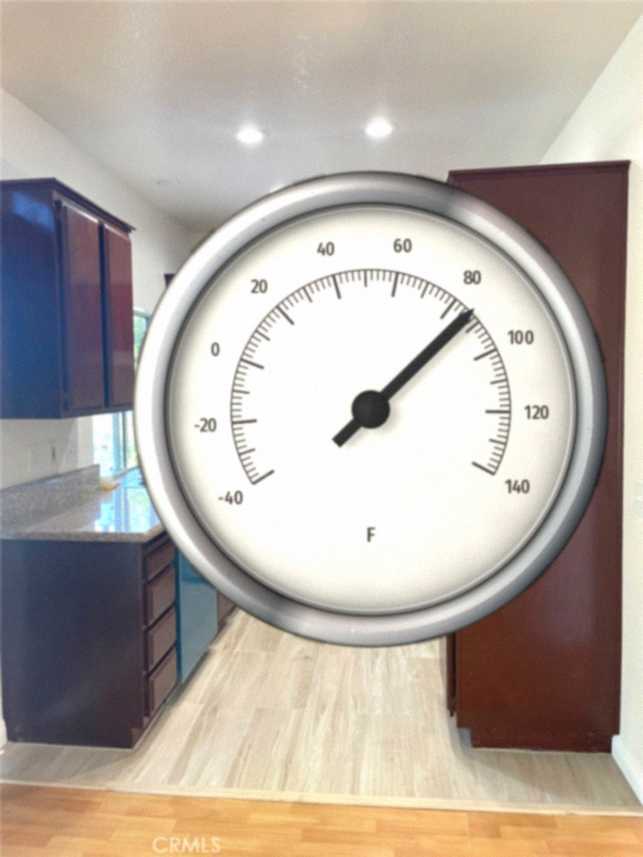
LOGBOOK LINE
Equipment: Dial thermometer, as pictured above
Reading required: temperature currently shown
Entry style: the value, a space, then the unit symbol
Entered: 86 °F
